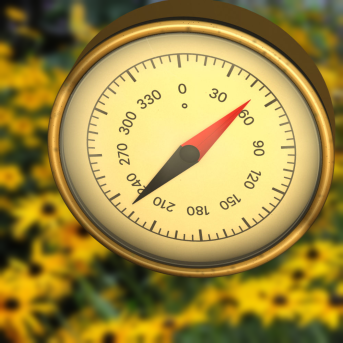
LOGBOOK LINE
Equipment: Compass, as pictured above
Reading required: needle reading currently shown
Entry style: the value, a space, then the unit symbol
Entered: 50 °
